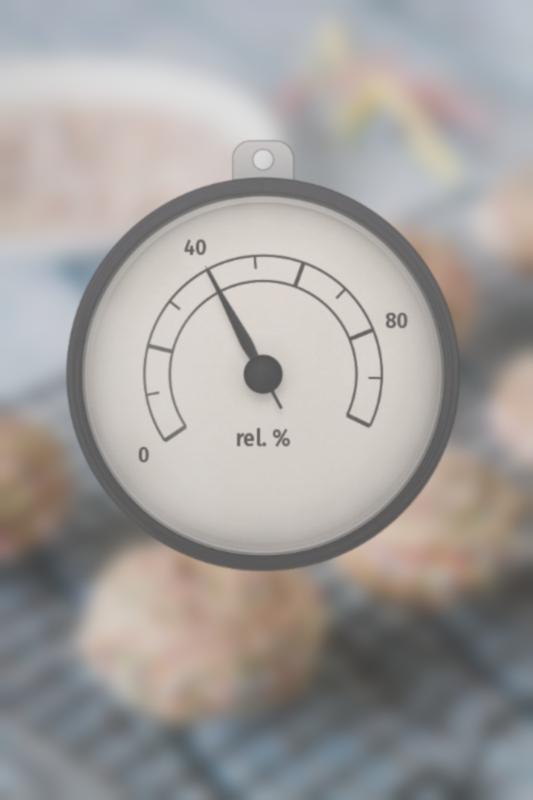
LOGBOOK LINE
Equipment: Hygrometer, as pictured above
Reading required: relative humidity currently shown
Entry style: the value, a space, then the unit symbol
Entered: 40 %
